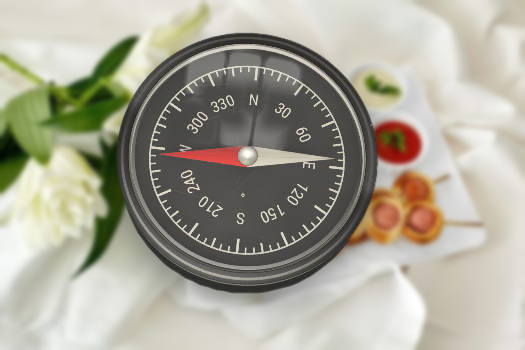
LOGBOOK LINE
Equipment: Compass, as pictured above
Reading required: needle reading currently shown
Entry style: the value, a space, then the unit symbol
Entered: 265 °
